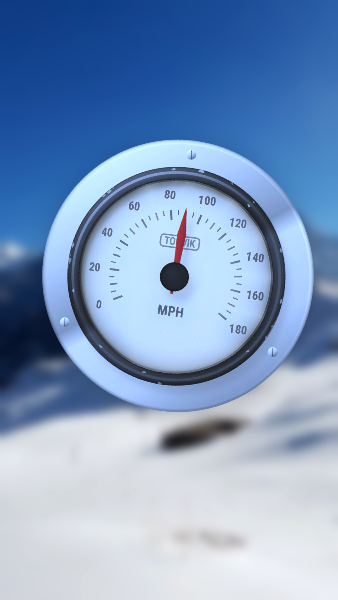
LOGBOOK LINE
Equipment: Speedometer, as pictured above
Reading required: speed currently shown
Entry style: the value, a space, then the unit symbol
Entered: 90 mph
